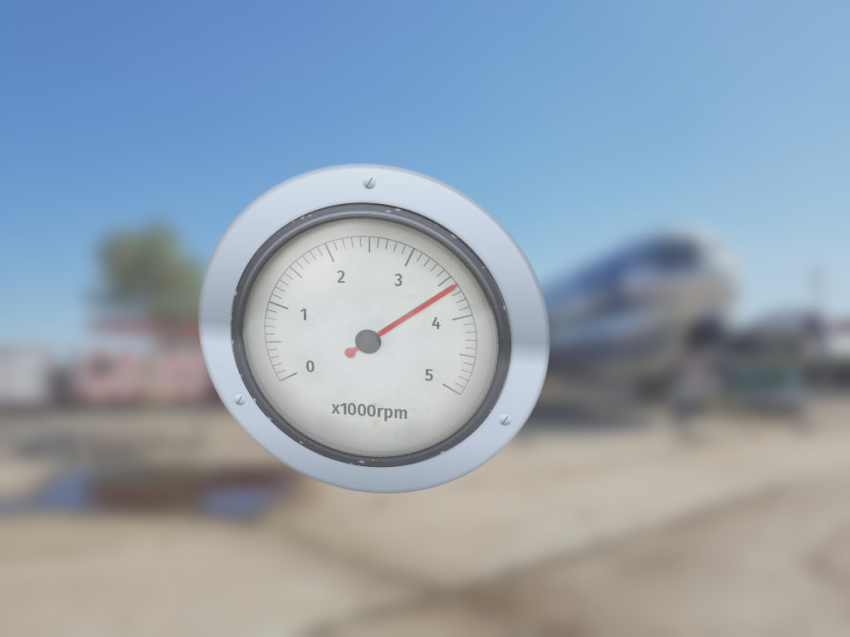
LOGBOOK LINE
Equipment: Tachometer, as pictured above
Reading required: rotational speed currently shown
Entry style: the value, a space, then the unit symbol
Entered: 3600 rpm
